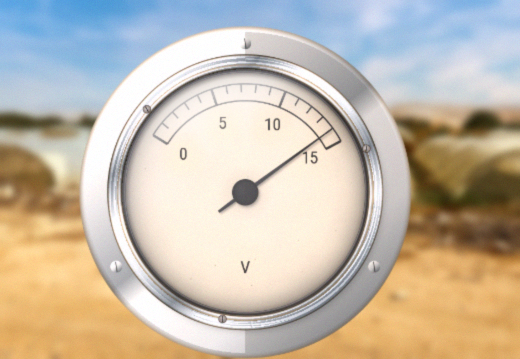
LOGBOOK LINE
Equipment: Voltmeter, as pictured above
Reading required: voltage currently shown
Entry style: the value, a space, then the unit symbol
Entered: 14 V
